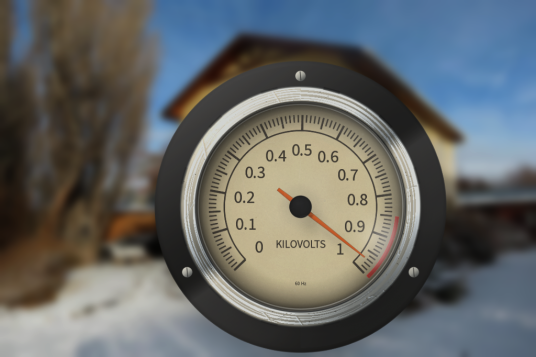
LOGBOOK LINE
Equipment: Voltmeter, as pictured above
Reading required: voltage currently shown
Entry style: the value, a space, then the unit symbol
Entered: 0.97 kV
